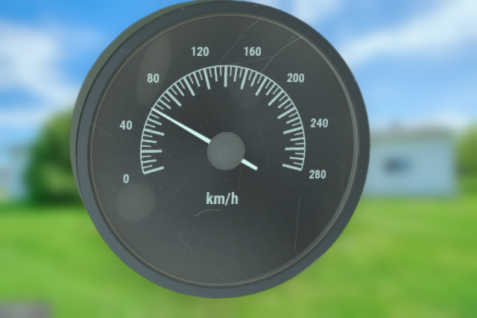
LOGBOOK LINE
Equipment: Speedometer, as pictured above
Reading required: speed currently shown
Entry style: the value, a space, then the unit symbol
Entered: 60 km/h
